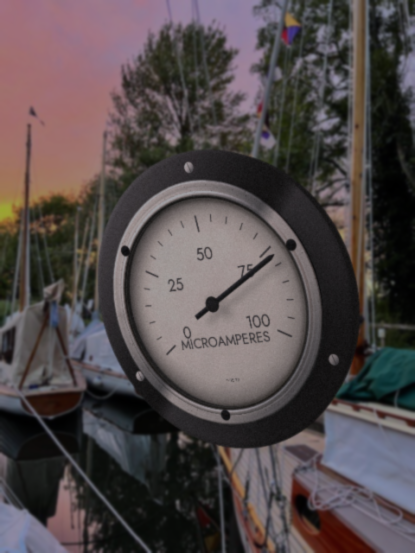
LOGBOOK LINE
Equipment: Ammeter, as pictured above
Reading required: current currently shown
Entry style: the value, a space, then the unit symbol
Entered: 77.5 µA
